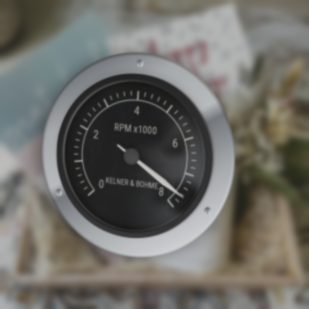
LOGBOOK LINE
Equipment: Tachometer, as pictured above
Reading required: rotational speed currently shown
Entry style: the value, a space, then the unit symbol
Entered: 7600 rpm
